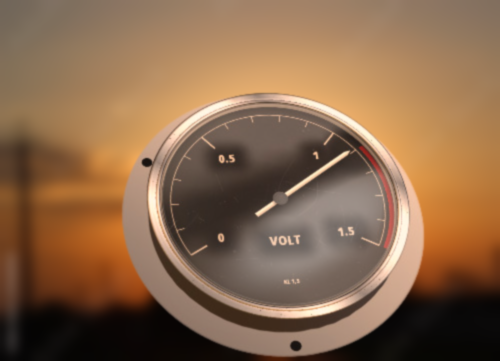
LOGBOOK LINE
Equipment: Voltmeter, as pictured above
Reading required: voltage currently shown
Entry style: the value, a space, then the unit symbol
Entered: 1.1 V
